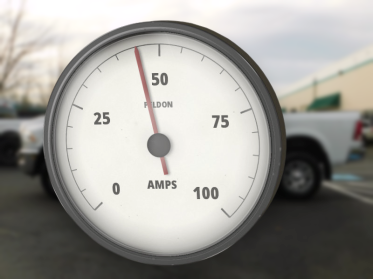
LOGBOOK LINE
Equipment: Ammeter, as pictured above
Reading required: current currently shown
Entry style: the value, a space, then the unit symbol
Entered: 45 A
